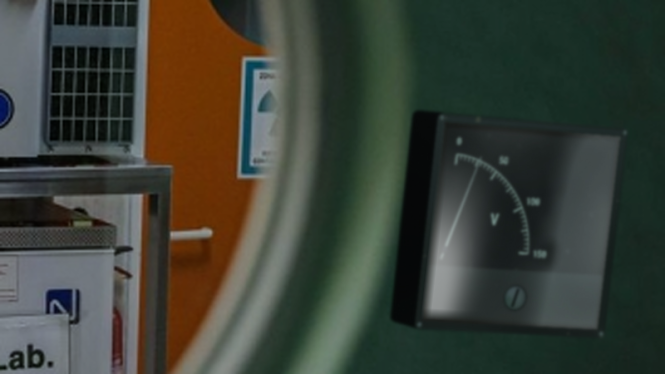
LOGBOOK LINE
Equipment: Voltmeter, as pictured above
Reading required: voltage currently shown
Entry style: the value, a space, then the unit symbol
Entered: 25 V
